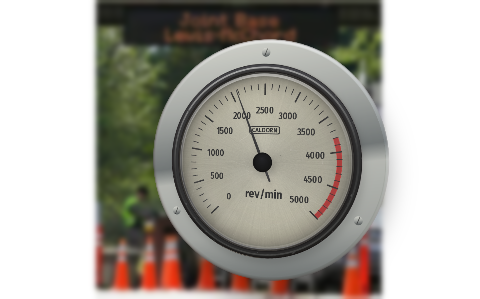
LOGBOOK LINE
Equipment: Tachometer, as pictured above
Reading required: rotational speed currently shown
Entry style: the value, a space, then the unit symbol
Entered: 2100 rpm
